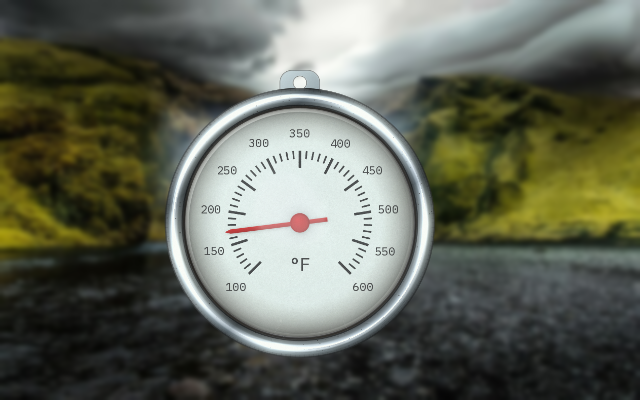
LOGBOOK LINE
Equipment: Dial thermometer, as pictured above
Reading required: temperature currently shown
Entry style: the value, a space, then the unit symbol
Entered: 170 °F
